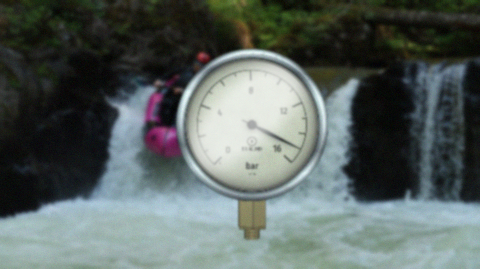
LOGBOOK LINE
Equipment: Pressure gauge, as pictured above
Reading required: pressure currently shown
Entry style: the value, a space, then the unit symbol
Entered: 15 bar
